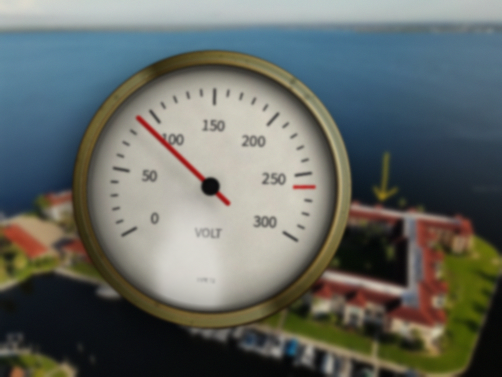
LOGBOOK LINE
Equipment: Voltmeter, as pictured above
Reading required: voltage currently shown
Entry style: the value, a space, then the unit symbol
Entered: 90 V
